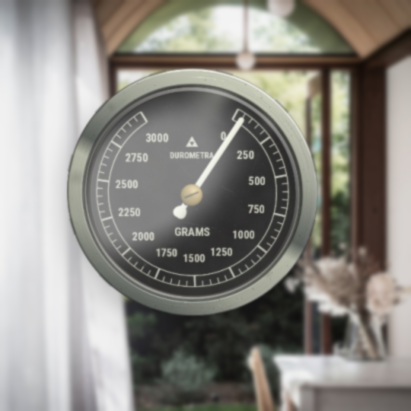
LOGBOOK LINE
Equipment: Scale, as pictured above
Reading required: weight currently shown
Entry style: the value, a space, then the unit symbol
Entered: 50 g
